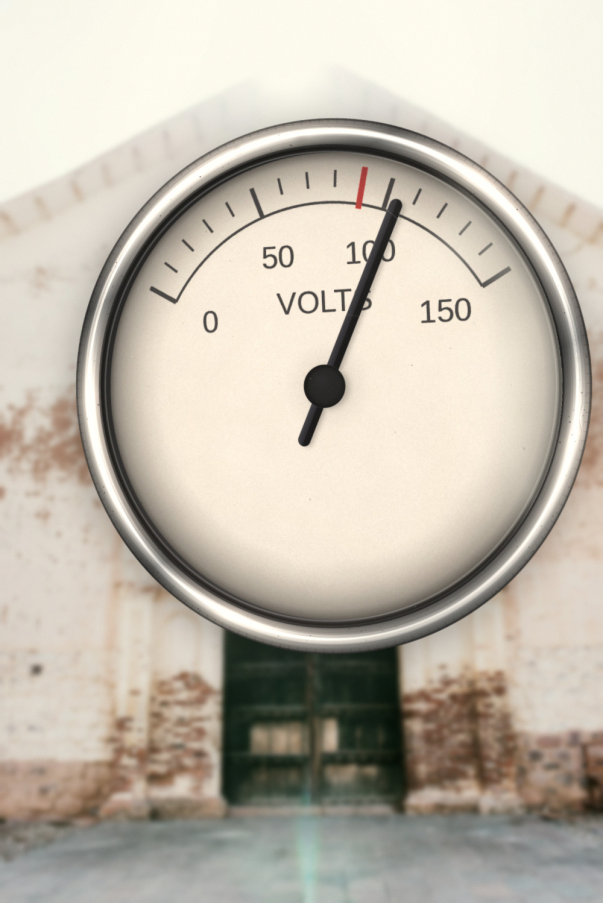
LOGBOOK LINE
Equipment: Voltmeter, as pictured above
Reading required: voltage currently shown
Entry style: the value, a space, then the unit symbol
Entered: 105 V
